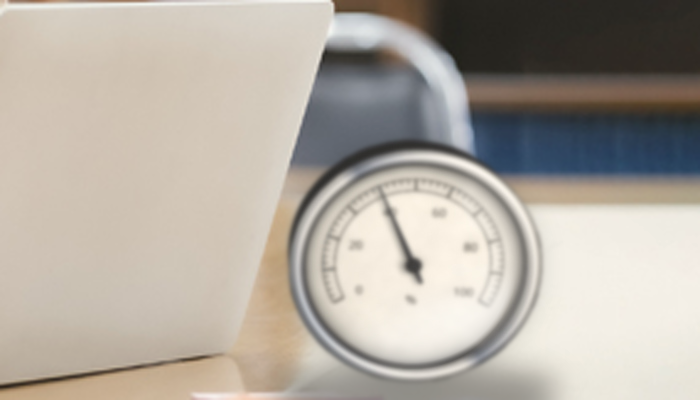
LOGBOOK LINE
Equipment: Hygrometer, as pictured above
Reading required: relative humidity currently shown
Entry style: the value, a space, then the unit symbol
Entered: 40 %
